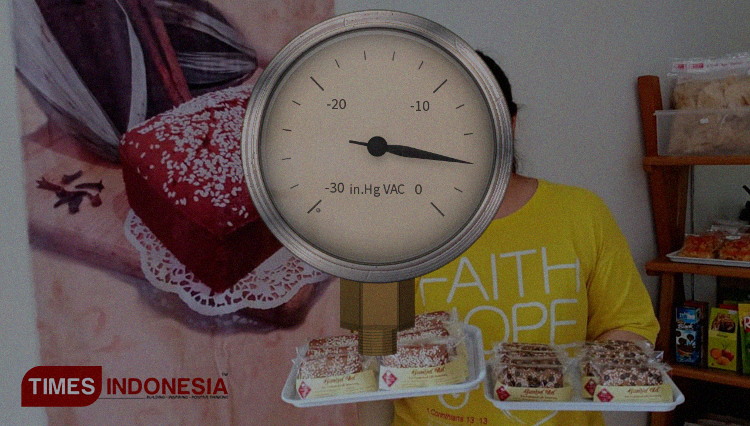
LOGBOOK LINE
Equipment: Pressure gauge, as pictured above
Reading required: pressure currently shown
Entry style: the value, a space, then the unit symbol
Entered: -4 inHg
